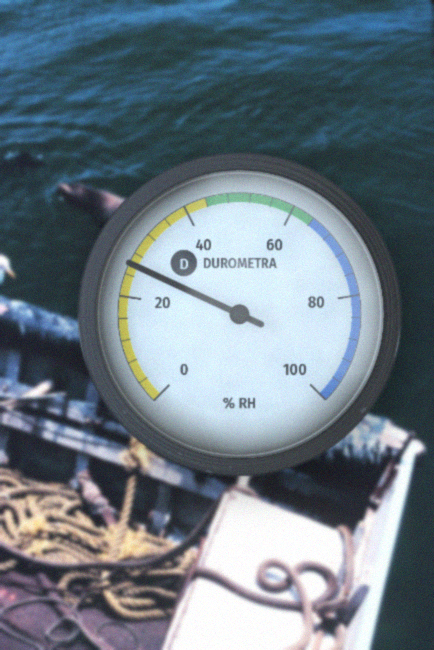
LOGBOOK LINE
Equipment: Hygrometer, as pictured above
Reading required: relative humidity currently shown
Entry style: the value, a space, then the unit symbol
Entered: 26 %
